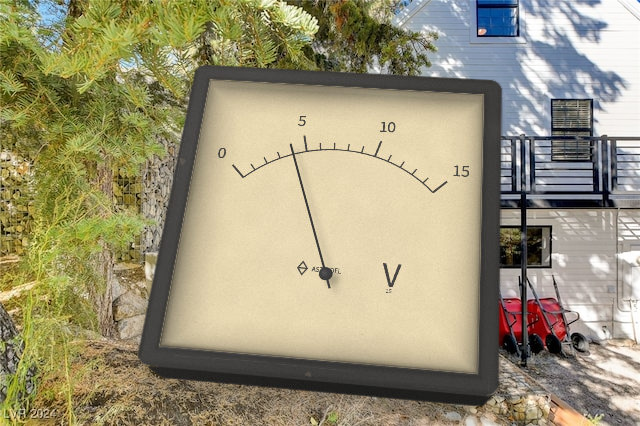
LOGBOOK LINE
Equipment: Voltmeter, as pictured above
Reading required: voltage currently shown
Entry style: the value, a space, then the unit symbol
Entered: 4 V
